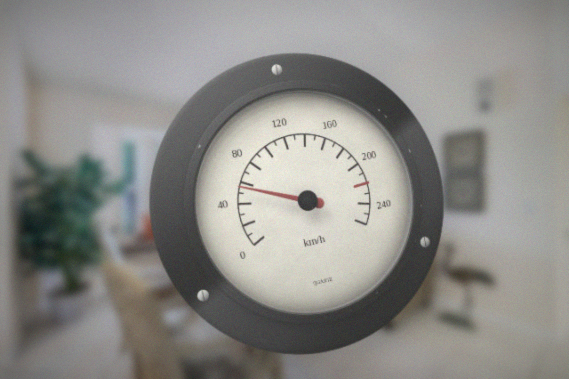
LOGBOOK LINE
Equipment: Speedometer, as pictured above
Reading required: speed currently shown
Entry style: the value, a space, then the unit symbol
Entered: 55 km/h
